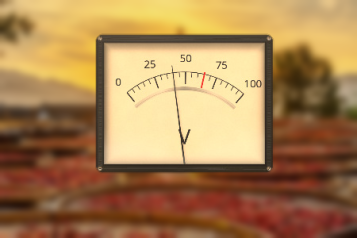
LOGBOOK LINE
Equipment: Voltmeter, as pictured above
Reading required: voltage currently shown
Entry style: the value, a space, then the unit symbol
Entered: 40 V
